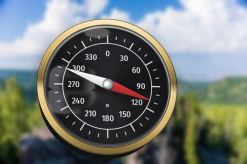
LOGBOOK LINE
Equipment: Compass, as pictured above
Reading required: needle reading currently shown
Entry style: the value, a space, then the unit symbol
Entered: 110 °
